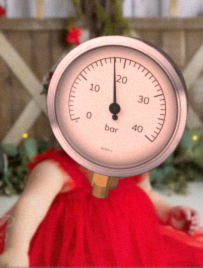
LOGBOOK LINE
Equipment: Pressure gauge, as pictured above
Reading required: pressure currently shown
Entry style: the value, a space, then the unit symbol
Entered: 18 bar
